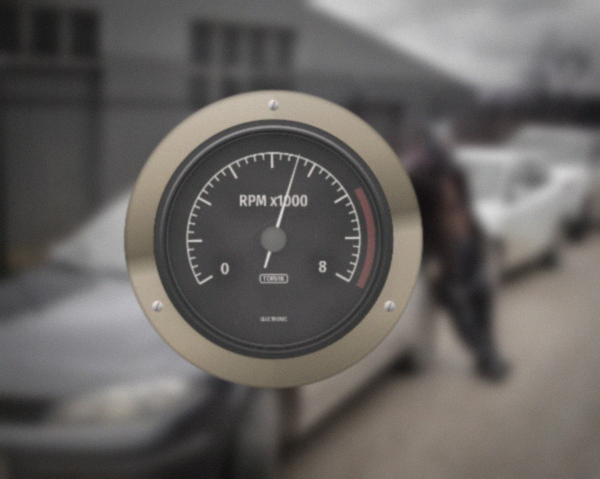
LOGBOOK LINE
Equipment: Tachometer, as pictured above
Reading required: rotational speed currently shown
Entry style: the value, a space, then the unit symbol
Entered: 4600 rpm
